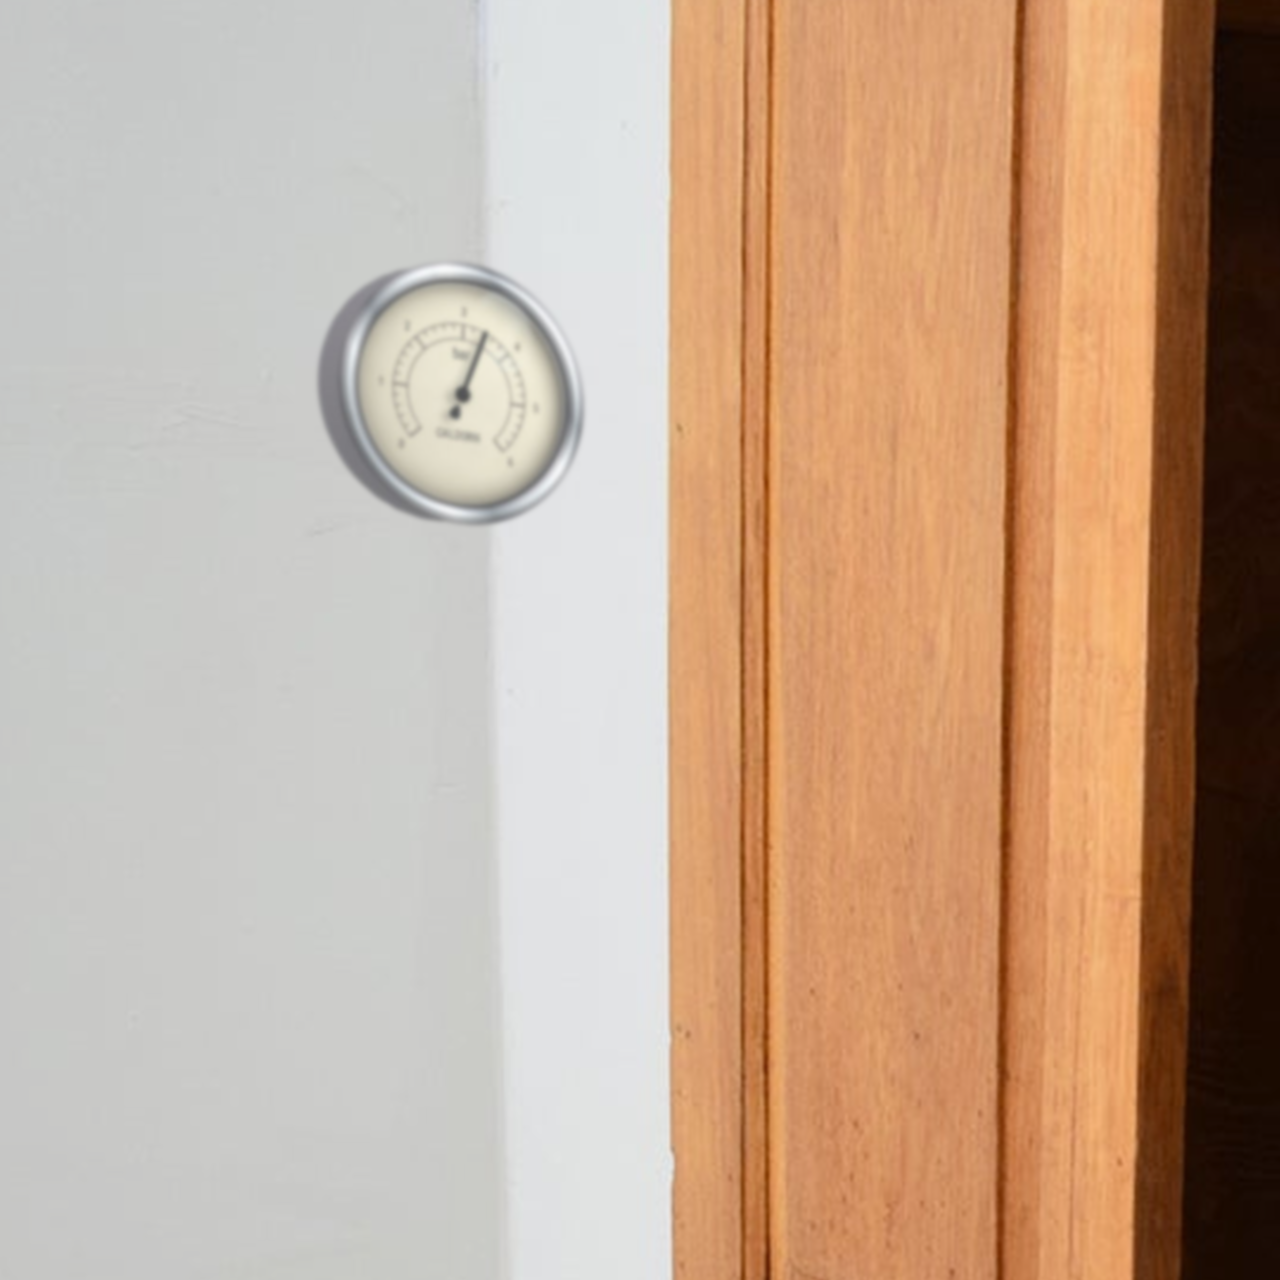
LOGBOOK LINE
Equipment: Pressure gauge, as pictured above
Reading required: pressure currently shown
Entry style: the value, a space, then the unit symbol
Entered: 3.4 bar
